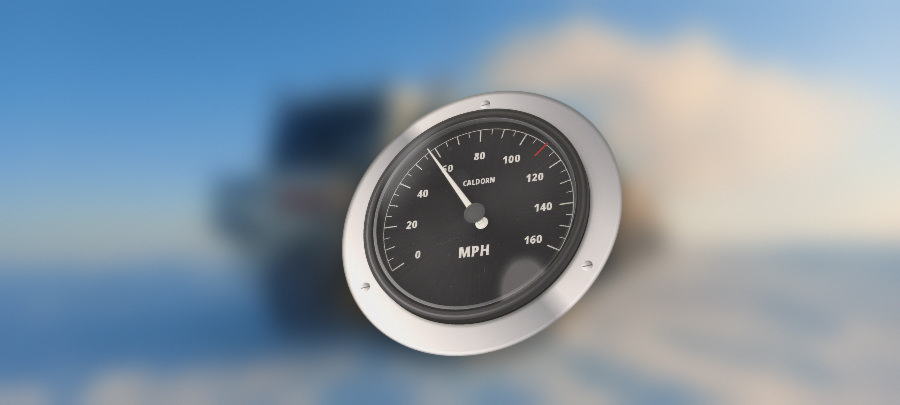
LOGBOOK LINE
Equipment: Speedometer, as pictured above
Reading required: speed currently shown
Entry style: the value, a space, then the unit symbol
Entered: 57.5 mph
